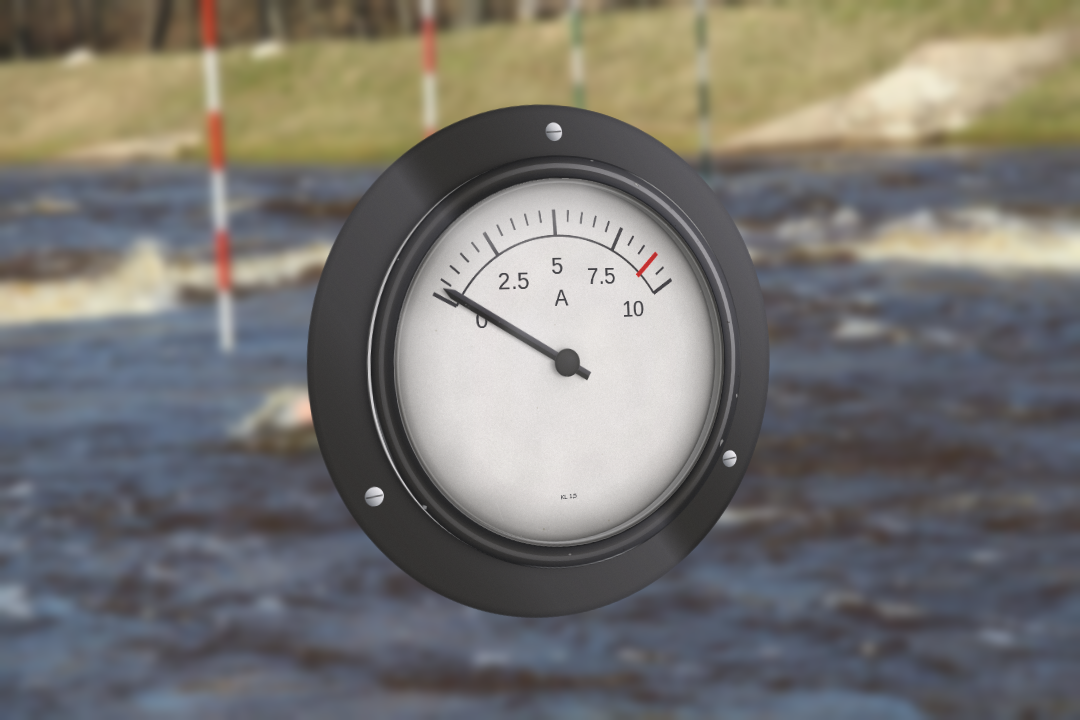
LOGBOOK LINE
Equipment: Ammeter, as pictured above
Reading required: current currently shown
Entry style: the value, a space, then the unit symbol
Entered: 0.25 A
